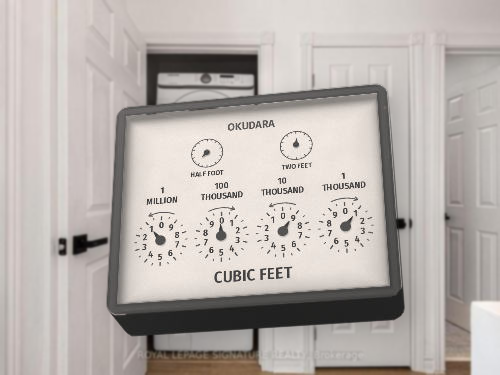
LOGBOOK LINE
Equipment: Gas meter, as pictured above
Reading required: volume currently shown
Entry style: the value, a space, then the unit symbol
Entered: 99100 ft³
